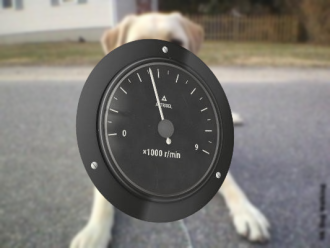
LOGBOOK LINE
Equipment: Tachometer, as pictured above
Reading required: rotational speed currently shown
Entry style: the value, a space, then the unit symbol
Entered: 3500 rpm
